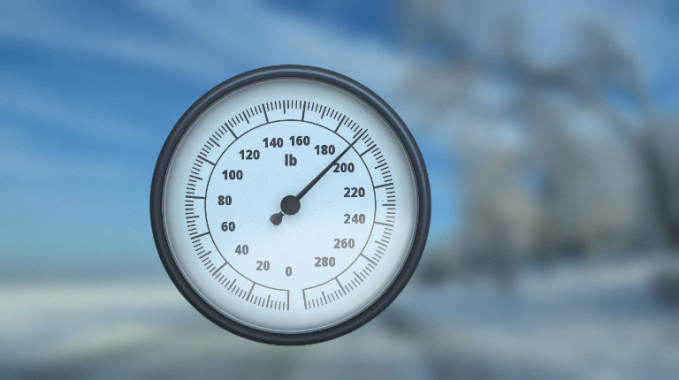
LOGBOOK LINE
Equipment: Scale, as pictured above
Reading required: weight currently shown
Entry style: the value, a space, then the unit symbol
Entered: 192 lb
